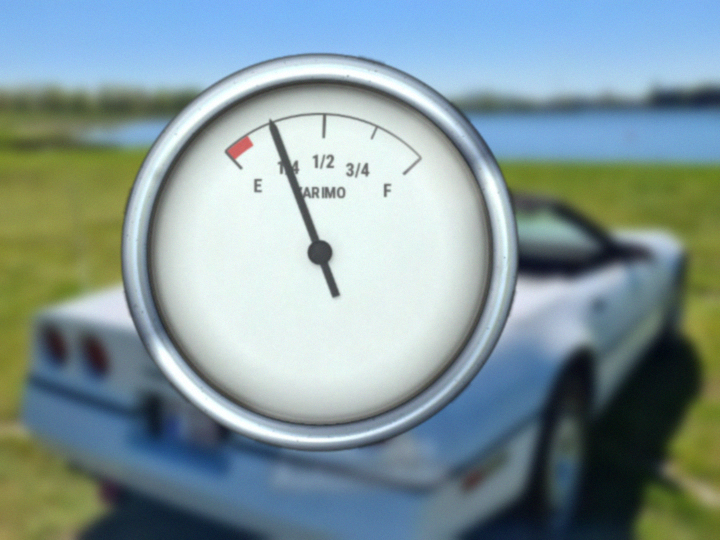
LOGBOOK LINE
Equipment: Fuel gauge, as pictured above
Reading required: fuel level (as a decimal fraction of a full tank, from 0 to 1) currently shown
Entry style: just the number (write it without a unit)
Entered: 0.25
